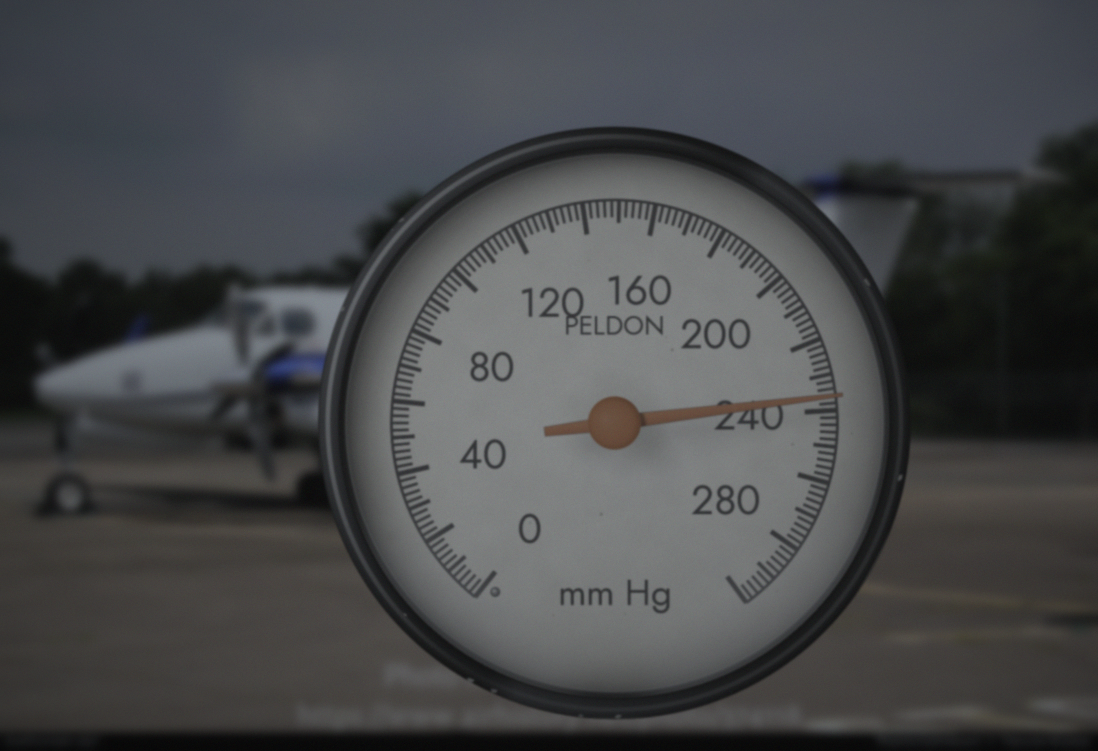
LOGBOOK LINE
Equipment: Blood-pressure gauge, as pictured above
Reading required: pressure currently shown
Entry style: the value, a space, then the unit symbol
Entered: 236 mmHg
